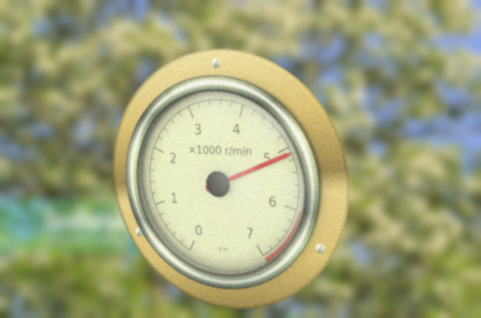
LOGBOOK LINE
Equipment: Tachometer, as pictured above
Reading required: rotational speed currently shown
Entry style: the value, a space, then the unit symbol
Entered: 5100 rpm
